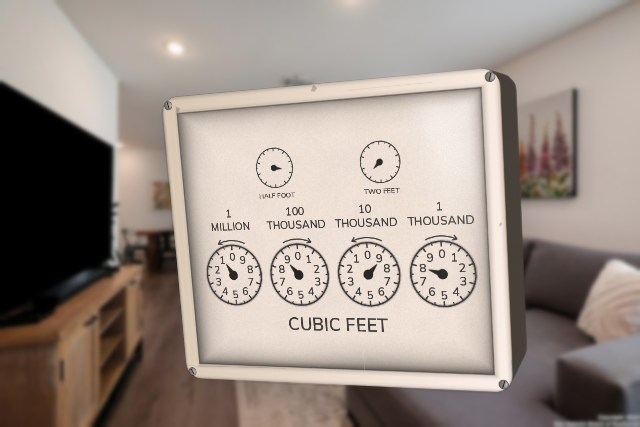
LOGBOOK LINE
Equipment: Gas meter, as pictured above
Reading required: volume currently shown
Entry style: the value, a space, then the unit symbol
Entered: 88800 ft³
